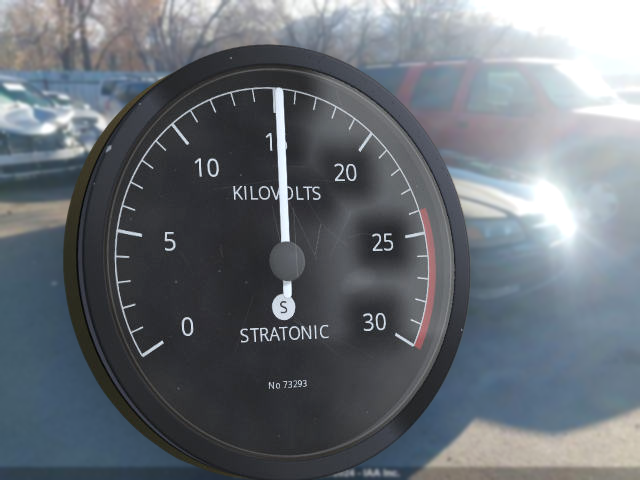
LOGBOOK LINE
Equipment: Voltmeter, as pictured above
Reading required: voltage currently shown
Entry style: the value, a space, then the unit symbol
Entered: 15 kV
